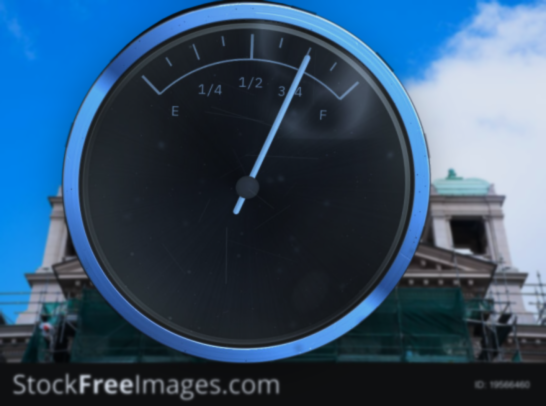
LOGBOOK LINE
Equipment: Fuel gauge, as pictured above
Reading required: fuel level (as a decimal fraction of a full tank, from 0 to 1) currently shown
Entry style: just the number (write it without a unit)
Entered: 0.75
